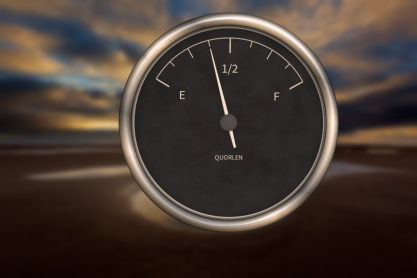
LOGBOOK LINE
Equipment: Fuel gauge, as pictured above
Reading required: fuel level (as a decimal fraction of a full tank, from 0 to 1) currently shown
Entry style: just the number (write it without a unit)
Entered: 0.375
